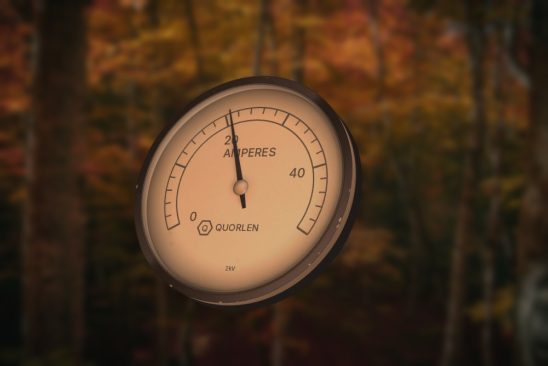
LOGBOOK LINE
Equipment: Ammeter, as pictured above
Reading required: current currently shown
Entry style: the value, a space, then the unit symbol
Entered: 21 A
